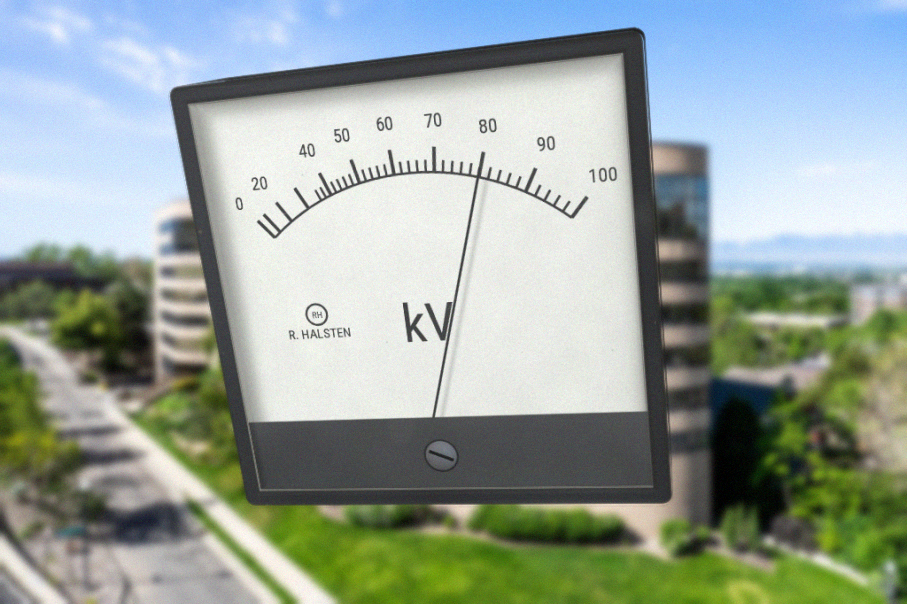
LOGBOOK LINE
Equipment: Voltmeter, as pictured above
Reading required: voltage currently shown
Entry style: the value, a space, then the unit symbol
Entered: 80 kV
